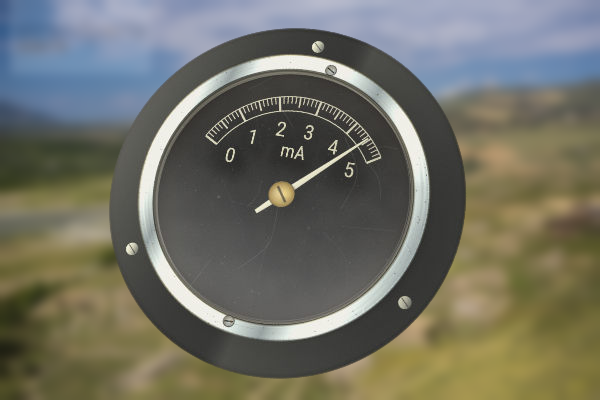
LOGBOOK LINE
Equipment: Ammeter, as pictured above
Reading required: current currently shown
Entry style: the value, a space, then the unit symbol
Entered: 4.5 mA
